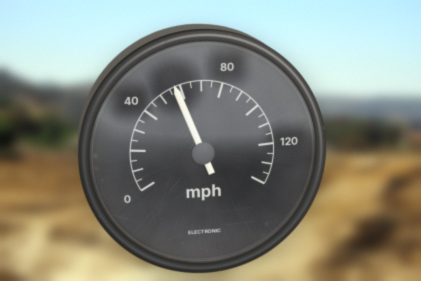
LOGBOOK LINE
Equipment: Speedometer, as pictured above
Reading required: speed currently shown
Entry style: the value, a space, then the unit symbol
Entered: 57.5 mph
